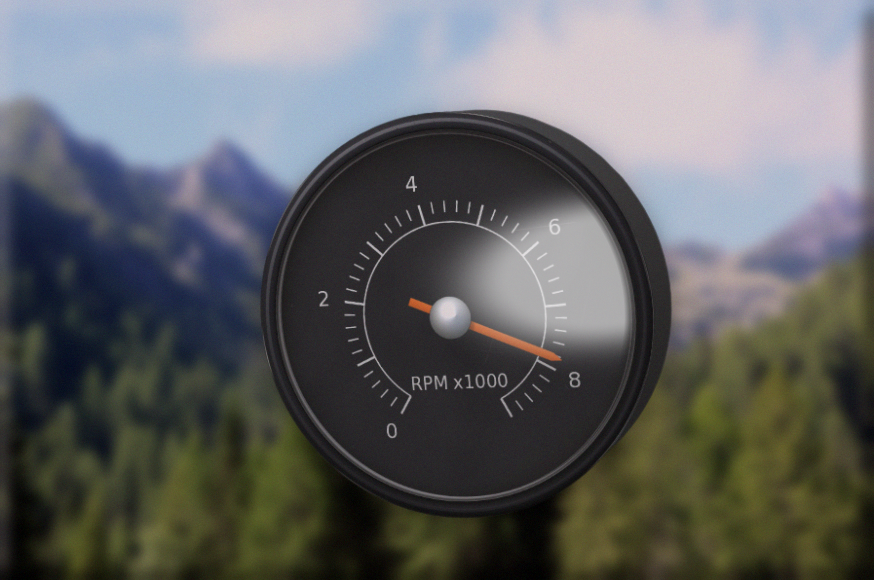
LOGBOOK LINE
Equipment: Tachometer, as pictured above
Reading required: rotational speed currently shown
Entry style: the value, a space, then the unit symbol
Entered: 7800 rpm
